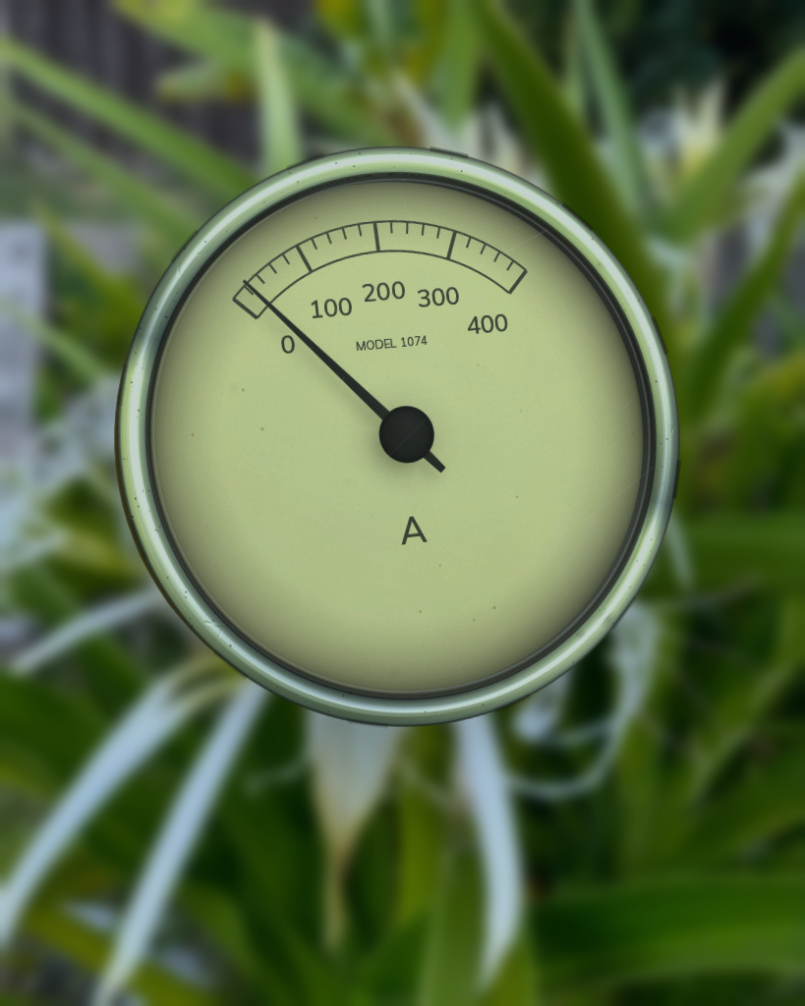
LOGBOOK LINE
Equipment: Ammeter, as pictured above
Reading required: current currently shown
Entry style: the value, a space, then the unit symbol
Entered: 20 A
